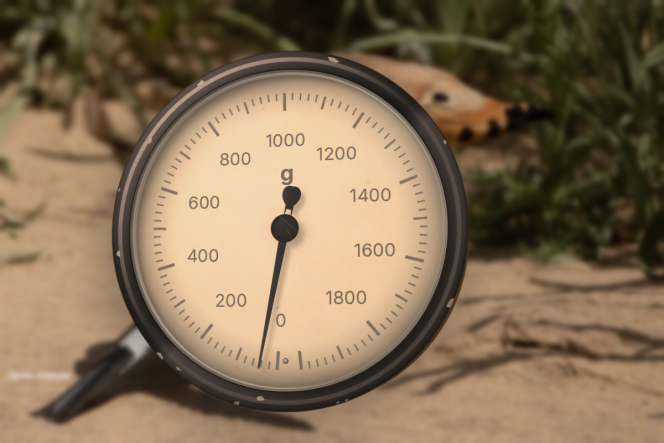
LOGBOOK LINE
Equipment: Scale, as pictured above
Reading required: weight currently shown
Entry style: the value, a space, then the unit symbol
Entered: 40 g
